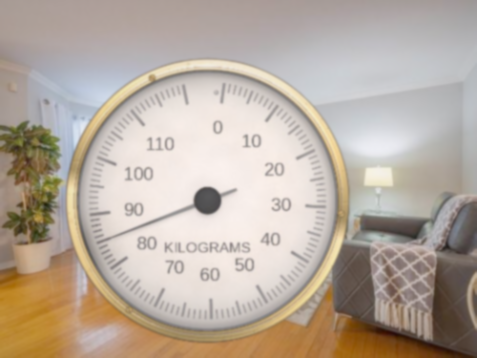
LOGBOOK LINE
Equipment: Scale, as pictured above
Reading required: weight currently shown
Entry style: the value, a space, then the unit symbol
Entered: 85 kg
